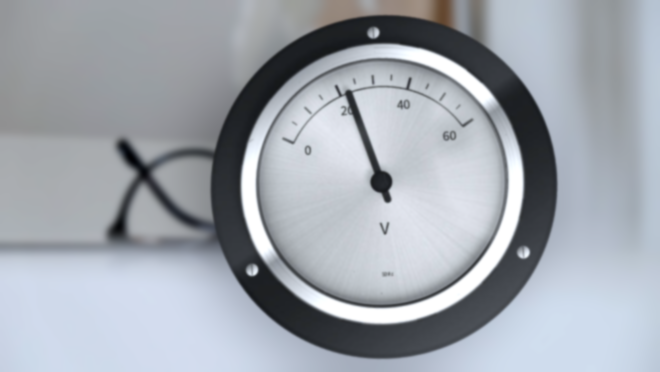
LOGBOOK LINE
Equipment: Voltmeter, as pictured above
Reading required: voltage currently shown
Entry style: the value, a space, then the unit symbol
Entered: 22.5 V
